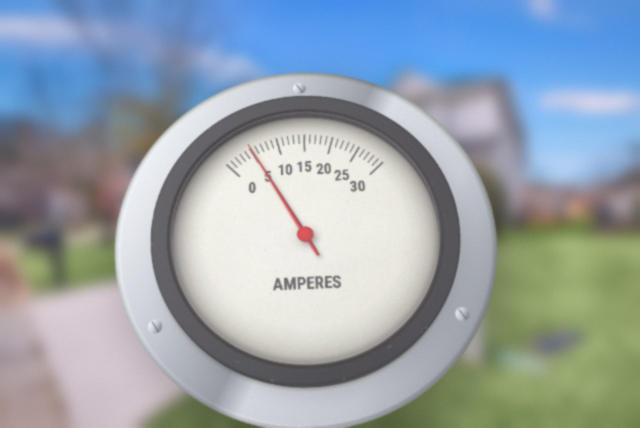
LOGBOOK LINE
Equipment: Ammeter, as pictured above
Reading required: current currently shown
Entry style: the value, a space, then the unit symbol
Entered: 5 A
